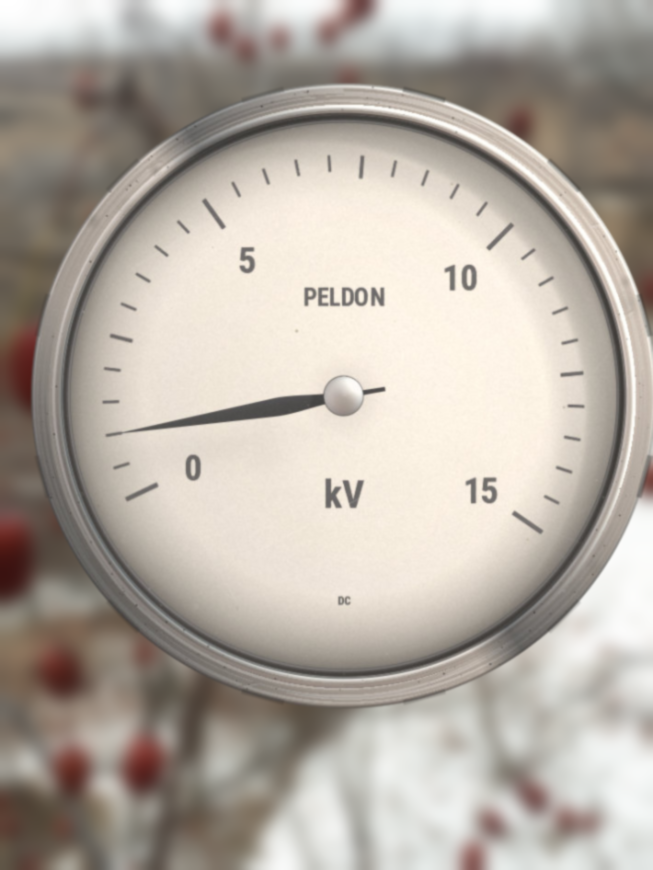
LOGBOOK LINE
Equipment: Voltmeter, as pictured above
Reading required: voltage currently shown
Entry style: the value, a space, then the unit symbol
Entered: 1 kV
